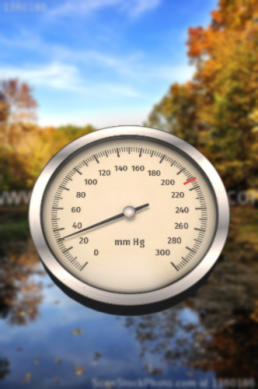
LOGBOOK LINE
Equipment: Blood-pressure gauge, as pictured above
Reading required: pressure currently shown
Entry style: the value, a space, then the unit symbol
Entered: 30 mmHg
